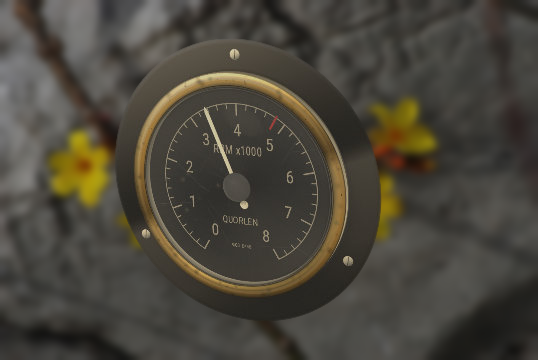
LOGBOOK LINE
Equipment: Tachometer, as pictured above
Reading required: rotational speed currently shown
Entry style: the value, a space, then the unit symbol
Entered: 3400 rpm
